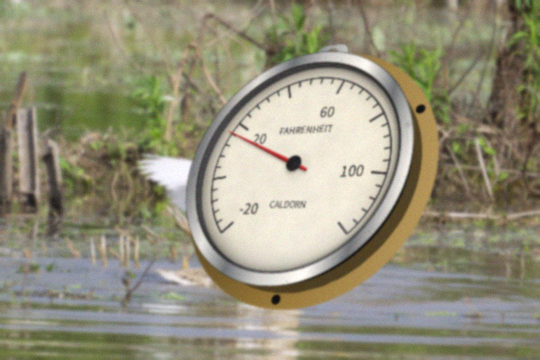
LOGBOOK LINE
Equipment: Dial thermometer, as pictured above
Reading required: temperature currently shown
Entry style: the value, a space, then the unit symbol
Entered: 16 °F
